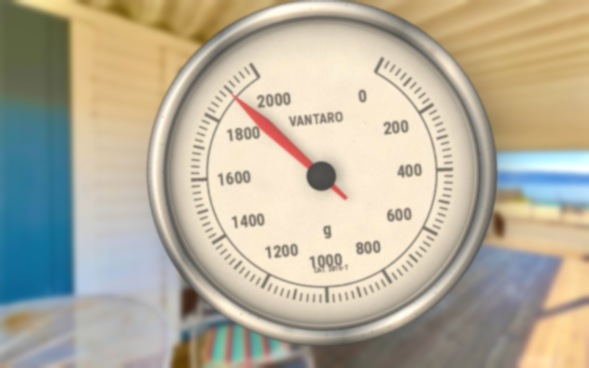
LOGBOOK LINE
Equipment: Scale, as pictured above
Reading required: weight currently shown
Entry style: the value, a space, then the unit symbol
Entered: 1900 g
